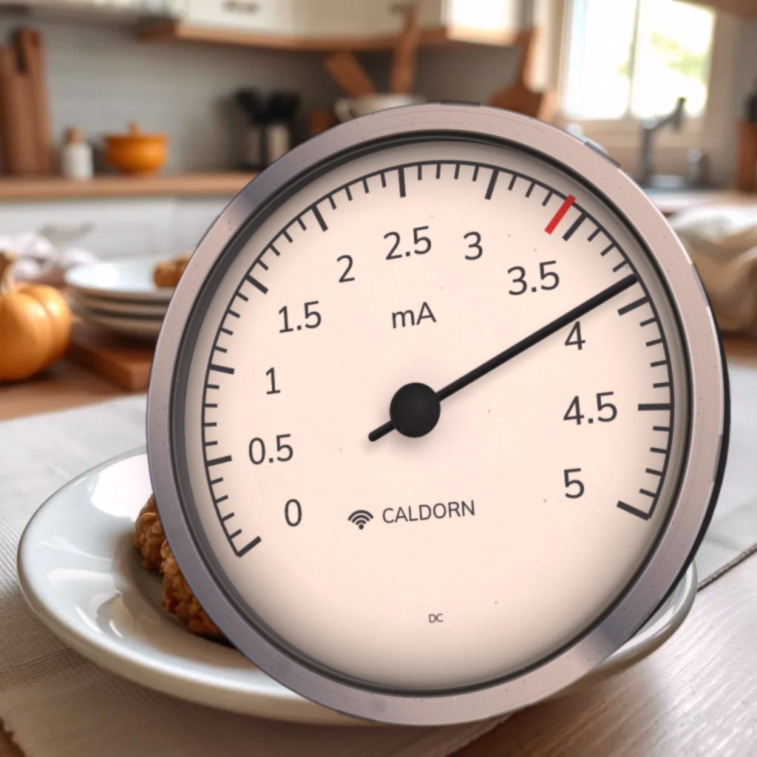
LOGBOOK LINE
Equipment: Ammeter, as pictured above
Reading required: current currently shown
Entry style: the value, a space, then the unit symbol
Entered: 3.9 mA
